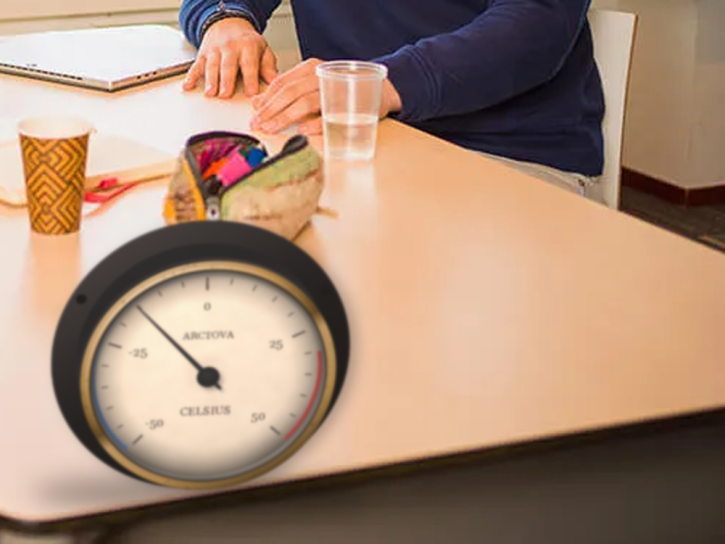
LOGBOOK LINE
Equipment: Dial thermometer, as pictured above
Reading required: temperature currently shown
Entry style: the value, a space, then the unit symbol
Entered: -15 °C
